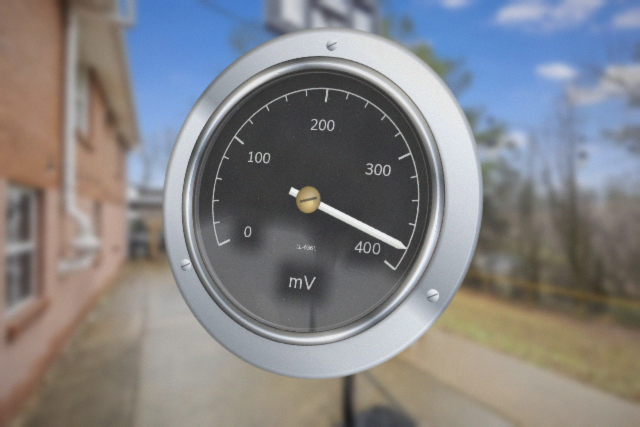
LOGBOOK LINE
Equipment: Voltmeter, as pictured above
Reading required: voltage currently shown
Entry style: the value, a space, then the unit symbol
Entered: 380 mV
